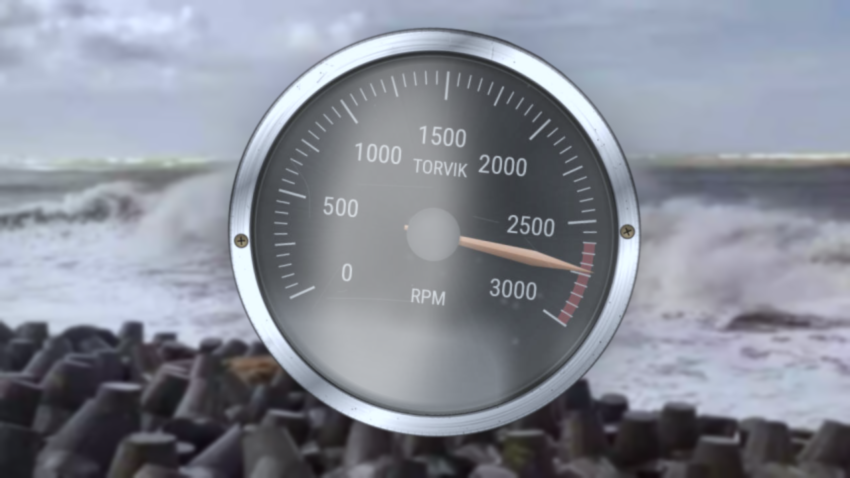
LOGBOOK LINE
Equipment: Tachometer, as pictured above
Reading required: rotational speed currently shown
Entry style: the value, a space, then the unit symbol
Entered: 2725 rpm
